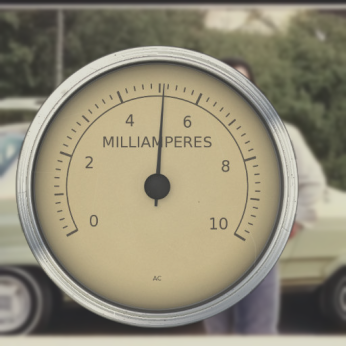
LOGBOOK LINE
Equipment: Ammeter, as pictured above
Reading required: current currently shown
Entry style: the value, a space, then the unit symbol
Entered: 5.1 mA
